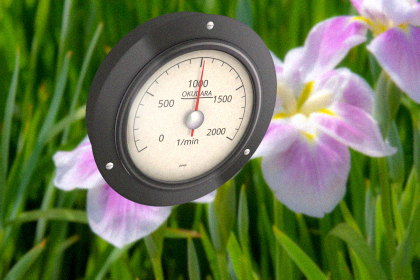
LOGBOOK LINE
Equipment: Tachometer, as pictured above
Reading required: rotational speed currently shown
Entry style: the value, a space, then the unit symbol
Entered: 1000 rpm
